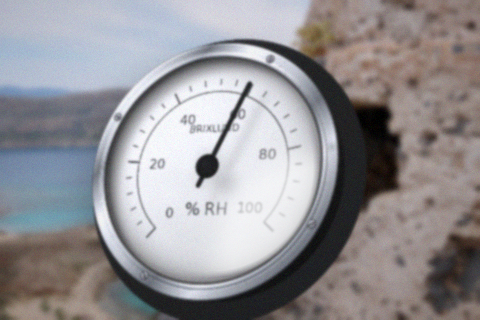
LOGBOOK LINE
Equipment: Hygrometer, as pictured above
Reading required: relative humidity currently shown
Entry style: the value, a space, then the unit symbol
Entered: 60 %
